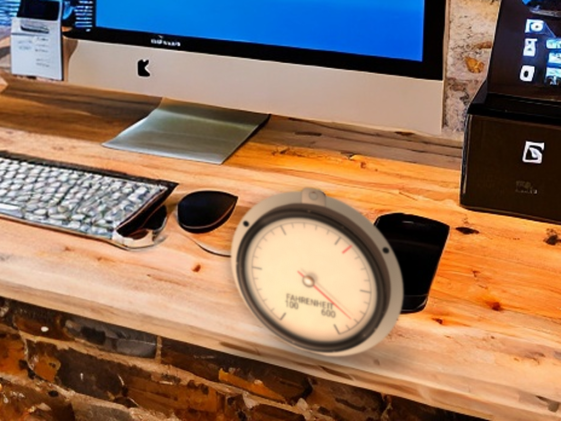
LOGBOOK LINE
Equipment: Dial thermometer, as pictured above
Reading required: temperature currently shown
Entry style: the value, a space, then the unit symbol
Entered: 560 °F
